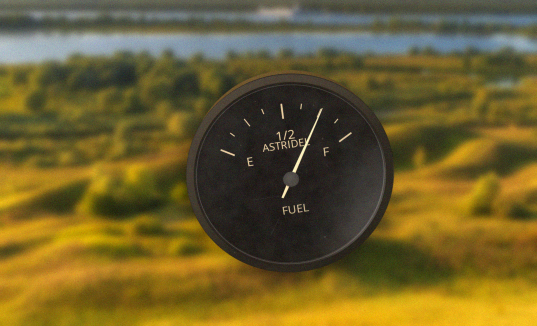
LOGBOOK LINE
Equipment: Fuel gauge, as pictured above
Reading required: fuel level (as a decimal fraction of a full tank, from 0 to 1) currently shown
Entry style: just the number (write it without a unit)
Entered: 0.75
